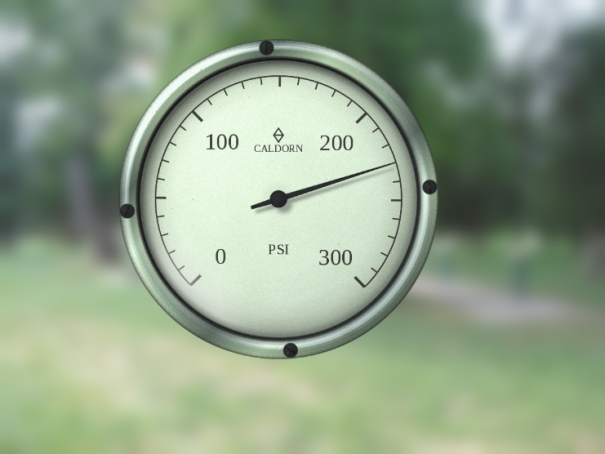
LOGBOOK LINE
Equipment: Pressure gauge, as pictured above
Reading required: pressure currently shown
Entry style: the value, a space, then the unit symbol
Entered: 230 psi
